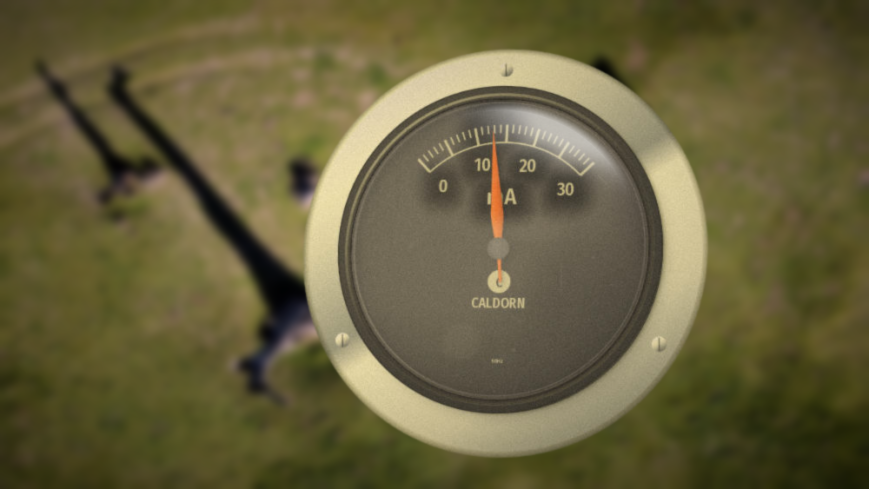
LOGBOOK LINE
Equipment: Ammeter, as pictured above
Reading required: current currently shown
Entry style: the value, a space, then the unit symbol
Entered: 13 mA
